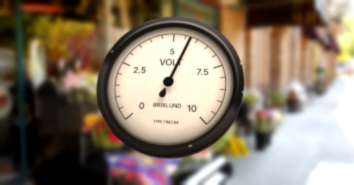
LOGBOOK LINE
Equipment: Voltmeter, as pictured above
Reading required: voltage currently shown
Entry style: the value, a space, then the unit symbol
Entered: 5.75 V
